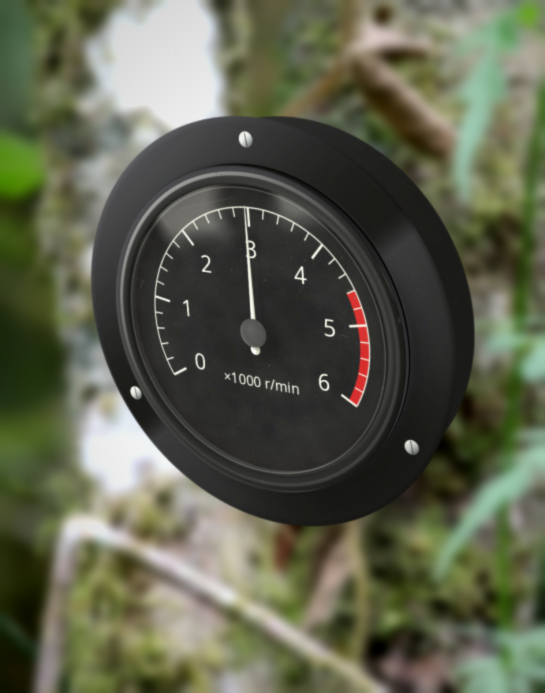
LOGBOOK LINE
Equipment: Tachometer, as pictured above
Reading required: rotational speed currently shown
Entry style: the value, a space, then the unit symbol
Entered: 3000 rpm
